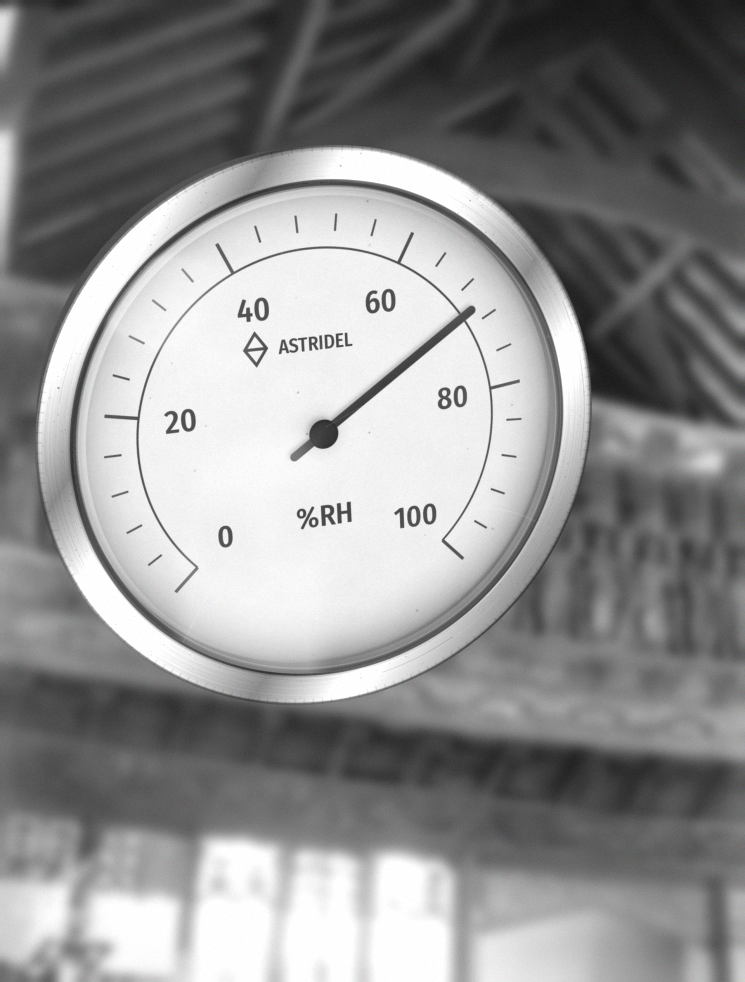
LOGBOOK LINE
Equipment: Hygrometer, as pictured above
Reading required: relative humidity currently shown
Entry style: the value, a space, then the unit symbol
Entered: 70 %
